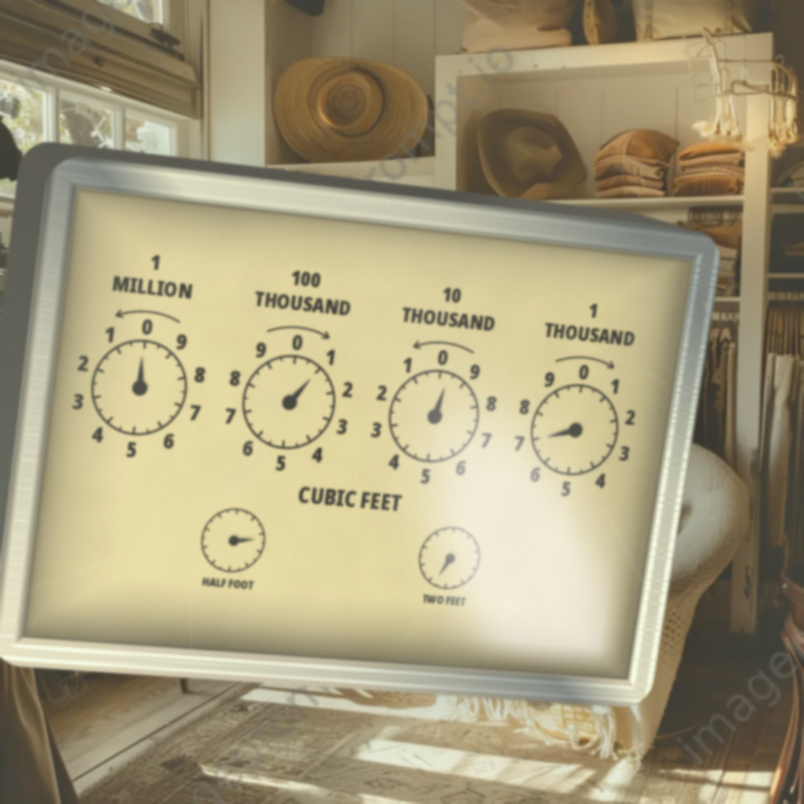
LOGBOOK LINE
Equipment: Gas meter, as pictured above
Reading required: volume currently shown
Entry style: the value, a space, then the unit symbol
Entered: 9700 ft³
